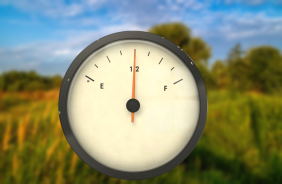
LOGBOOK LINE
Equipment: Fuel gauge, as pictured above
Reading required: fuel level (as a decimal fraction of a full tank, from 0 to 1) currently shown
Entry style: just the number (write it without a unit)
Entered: 0.5
